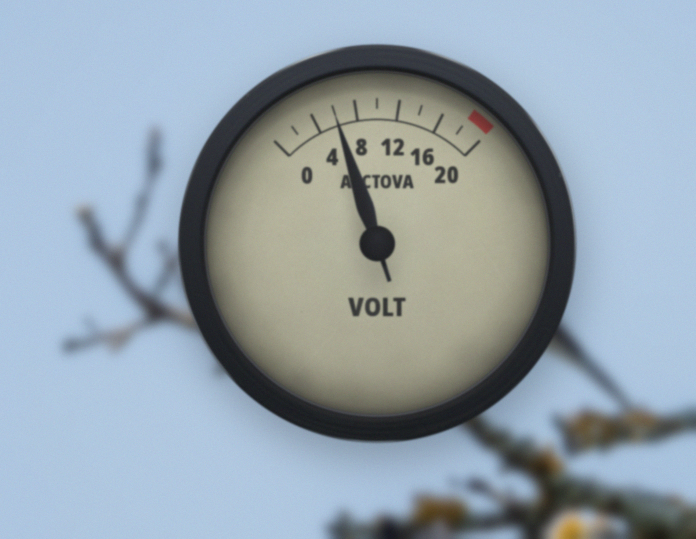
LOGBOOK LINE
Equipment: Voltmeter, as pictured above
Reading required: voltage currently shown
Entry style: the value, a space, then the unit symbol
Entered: 6 V
